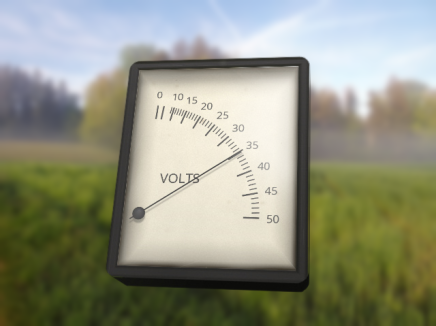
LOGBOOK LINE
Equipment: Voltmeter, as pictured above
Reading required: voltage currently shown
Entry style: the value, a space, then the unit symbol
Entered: 35 V
